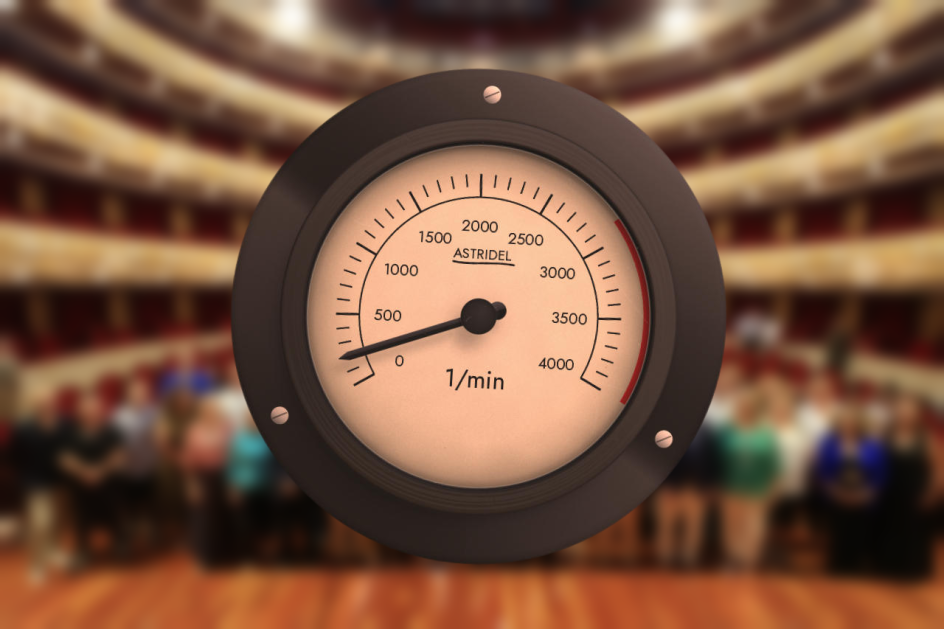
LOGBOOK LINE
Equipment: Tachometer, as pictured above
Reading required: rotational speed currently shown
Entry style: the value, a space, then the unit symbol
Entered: 200 rpm
